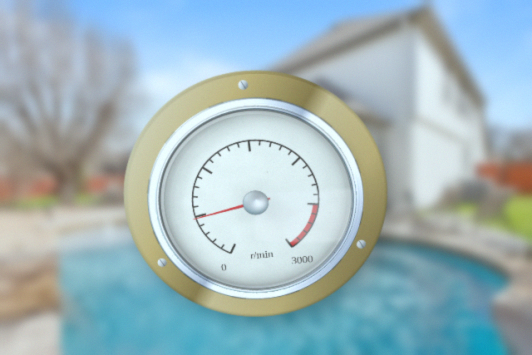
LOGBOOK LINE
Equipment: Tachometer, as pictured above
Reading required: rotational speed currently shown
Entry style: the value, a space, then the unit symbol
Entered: 500 rpm
